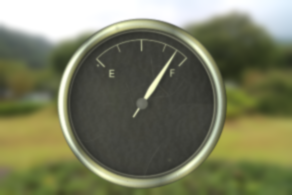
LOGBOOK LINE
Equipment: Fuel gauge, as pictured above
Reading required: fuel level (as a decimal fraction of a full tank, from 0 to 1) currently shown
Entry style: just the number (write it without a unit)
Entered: 0.875
